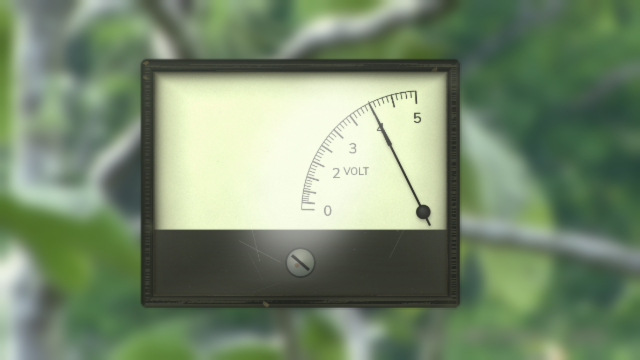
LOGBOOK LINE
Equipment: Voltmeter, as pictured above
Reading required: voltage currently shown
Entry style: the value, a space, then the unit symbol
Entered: 4 V
